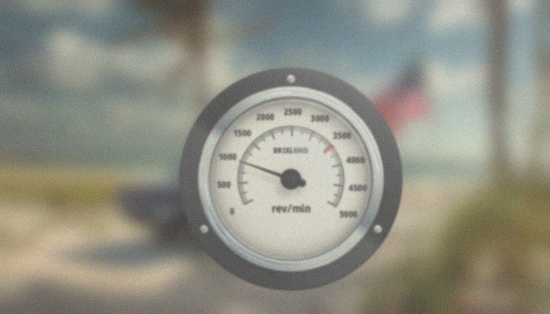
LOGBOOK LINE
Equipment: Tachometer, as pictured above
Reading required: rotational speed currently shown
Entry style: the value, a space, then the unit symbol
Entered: 1000 rpm
